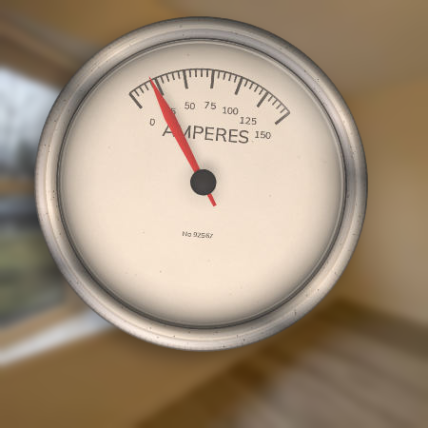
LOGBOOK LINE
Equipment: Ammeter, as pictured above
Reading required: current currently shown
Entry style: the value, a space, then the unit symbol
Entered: 20 A
